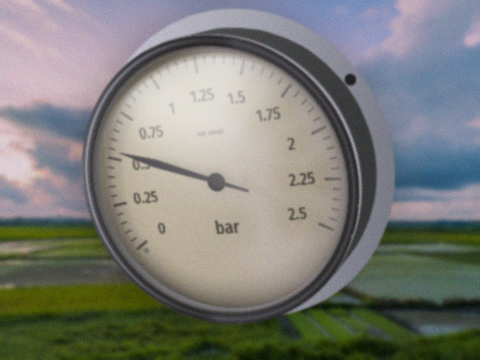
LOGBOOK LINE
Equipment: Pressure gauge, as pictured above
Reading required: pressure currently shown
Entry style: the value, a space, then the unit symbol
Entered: 0.55 bar
